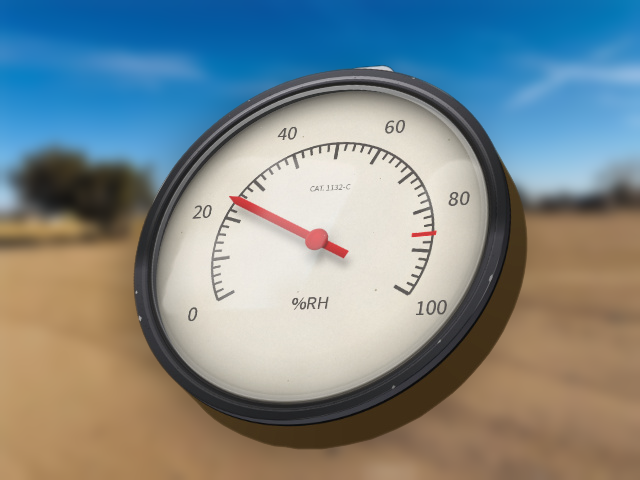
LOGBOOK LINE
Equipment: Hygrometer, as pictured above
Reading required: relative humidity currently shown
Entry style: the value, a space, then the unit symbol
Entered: 24 %
